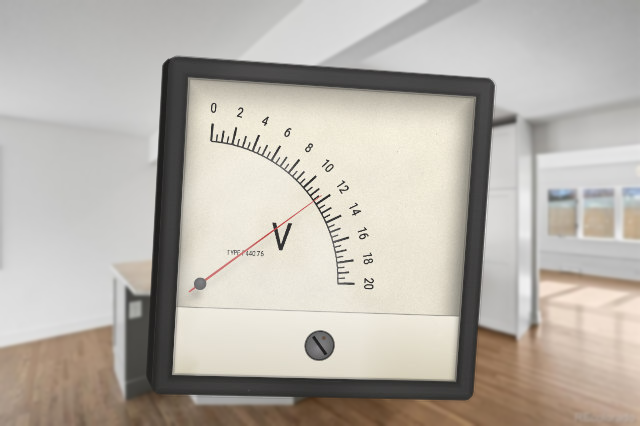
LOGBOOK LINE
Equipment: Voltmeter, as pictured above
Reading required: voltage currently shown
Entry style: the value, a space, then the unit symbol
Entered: 11.5 V
